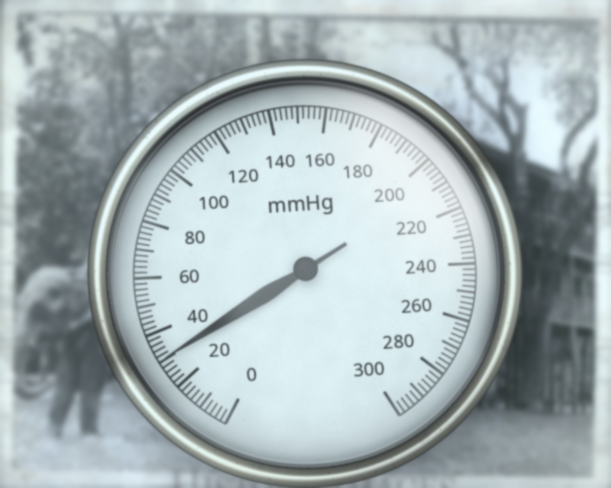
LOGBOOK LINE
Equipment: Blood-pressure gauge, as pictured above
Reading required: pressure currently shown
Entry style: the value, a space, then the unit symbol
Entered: 30 mmHg
